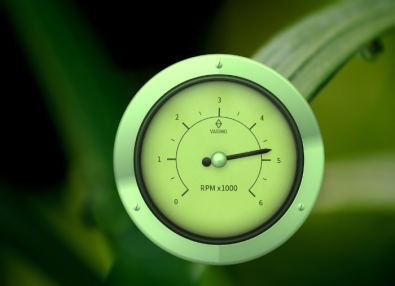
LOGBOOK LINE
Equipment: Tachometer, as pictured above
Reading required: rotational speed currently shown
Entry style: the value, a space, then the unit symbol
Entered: 4750 rpm
